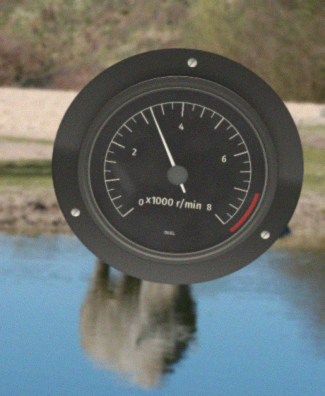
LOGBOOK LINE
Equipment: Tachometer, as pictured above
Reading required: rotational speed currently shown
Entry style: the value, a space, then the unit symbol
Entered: 3250 rpm
